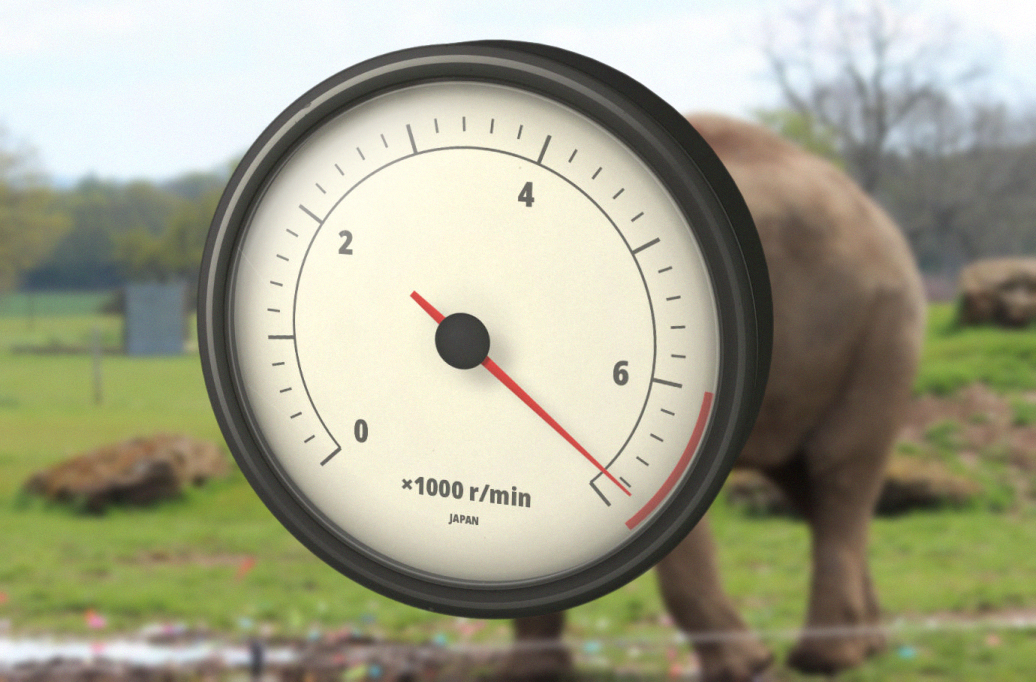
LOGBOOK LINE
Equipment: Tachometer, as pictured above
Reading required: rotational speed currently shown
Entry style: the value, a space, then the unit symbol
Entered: 6800 rpm
